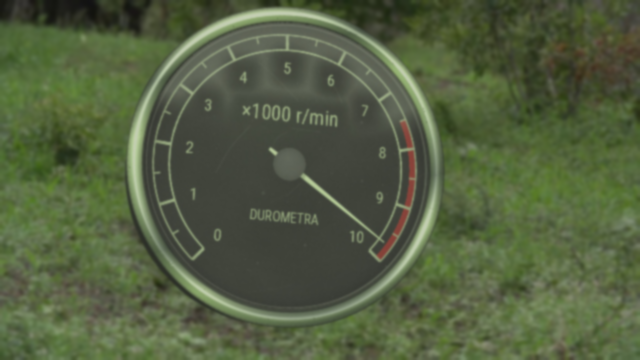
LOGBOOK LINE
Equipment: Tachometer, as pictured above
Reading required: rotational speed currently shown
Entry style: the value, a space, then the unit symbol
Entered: 9750 rpm
